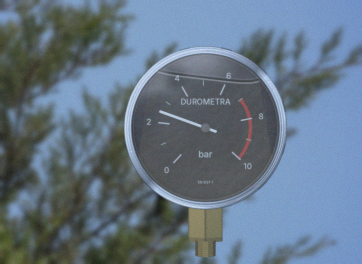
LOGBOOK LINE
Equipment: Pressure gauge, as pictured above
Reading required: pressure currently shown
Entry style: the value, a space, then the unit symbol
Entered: 2.5 bar
